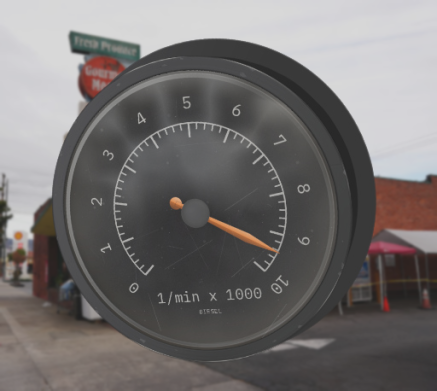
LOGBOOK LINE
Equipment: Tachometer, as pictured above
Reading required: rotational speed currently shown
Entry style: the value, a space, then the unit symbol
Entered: 9400 rpm
